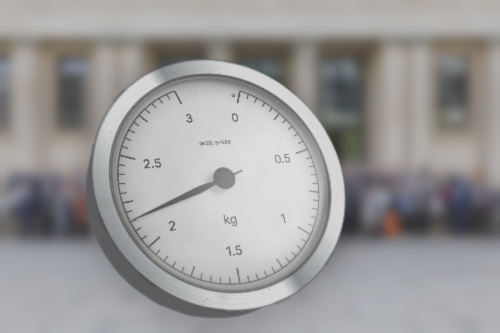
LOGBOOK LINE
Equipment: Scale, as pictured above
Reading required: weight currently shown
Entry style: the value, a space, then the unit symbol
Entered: 2.15 kg
